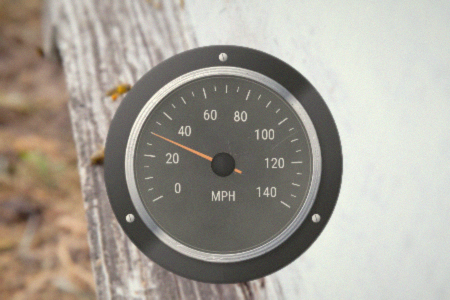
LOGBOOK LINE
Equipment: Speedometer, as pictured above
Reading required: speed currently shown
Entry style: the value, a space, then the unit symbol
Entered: 30 mph
